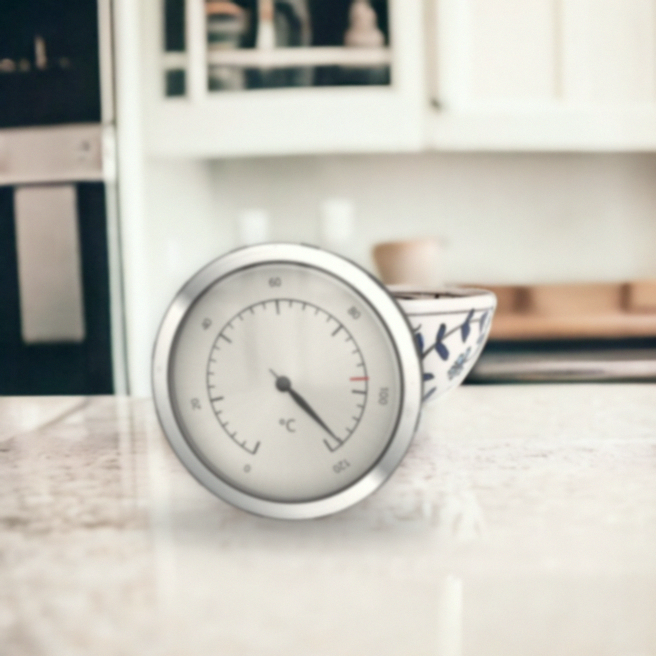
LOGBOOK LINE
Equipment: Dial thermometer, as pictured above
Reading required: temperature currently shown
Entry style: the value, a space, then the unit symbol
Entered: 116 °C
